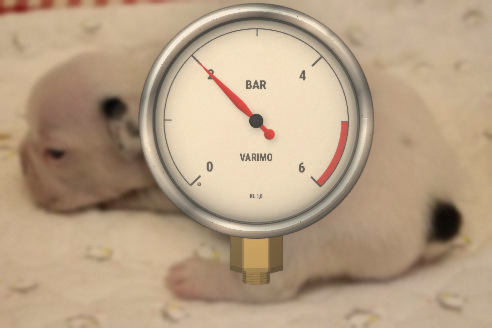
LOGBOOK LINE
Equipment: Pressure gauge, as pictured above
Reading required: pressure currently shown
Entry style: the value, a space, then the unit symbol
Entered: 2 bar
